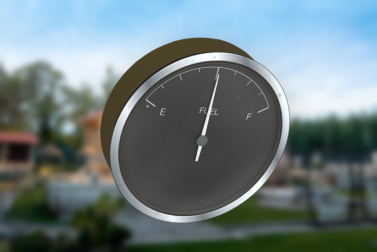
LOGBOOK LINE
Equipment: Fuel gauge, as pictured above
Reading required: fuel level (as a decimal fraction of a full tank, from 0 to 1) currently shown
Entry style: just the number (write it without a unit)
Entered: 0.5
